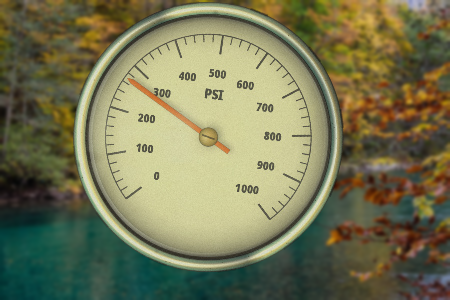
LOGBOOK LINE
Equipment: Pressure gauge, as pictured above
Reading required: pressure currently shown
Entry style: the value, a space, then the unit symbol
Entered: 270 psi
